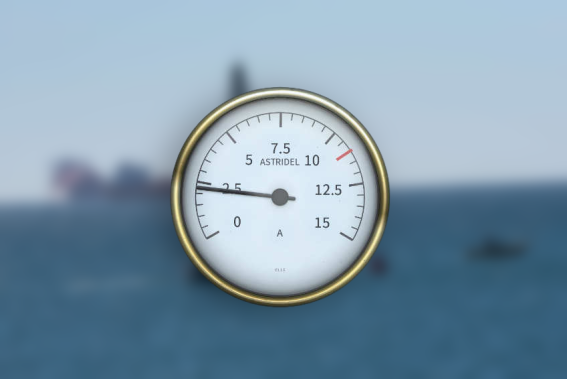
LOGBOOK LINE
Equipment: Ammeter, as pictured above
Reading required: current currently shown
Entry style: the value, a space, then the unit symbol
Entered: 2.25 A
